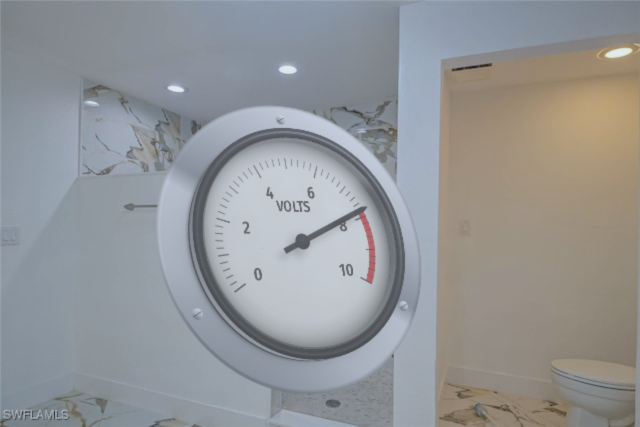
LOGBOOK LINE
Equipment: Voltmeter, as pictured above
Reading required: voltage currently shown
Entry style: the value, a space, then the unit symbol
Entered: 7.8 V
